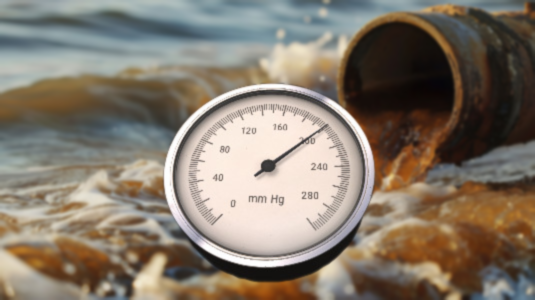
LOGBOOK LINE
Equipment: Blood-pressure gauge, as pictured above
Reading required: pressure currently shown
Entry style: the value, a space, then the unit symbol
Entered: 200 mmHg
